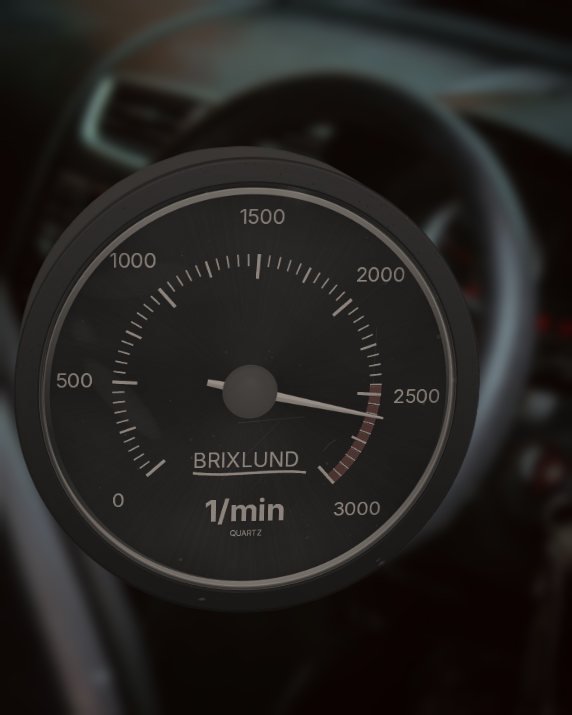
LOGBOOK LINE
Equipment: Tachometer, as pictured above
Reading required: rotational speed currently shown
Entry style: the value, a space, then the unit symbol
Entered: 2600 rpm
